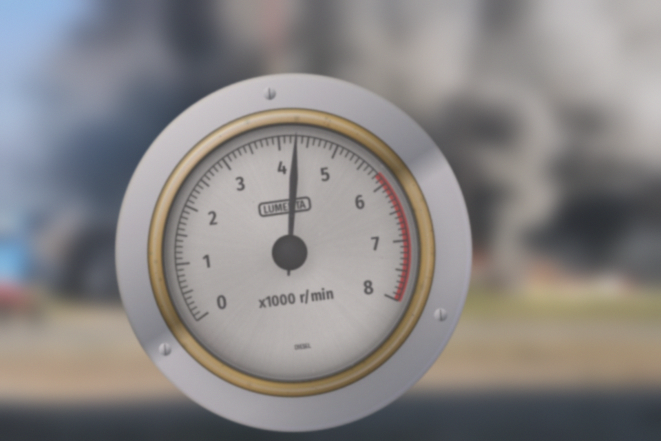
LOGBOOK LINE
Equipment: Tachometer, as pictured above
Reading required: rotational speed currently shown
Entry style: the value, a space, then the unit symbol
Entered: 4300 rpm
